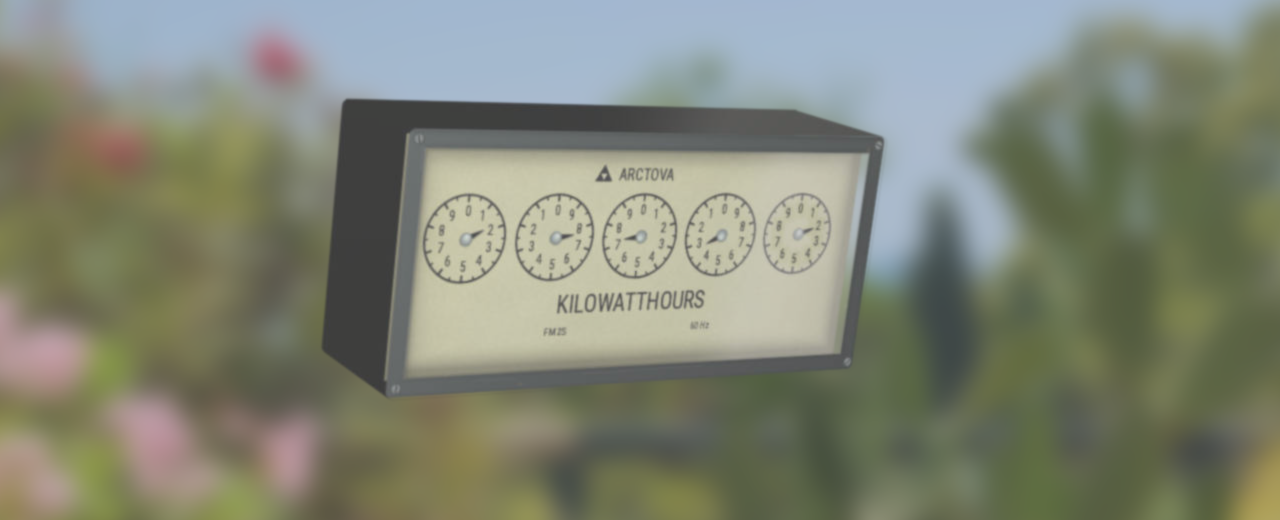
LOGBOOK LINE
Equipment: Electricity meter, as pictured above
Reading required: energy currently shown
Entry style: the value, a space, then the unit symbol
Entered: 17732 kWh
